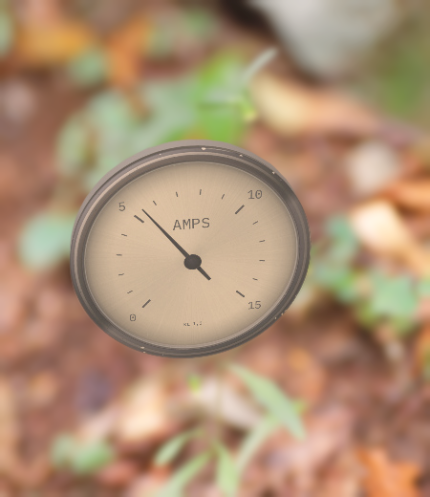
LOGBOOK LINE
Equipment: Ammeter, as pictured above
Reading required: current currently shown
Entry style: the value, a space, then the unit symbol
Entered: 5.5 A
